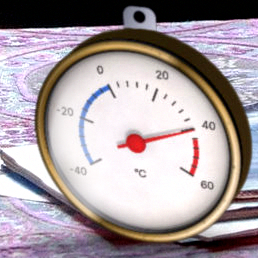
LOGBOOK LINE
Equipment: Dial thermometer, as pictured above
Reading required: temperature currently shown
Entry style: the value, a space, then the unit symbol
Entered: 40 °C
